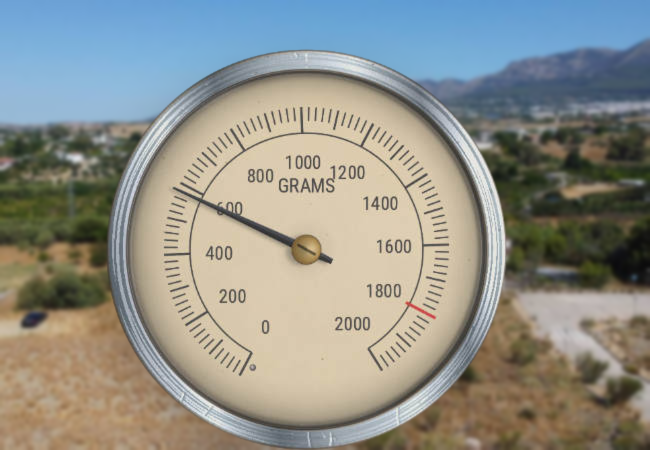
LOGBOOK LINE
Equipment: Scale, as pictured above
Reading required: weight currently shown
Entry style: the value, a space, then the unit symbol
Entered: 580 g
